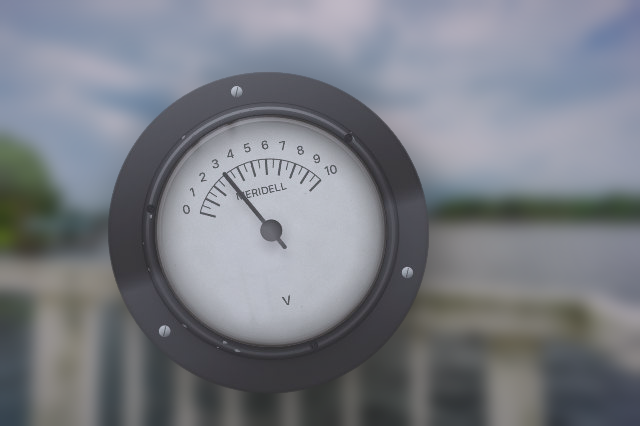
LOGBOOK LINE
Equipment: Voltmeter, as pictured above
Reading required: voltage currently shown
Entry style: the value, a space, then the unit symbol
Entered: 3 V
